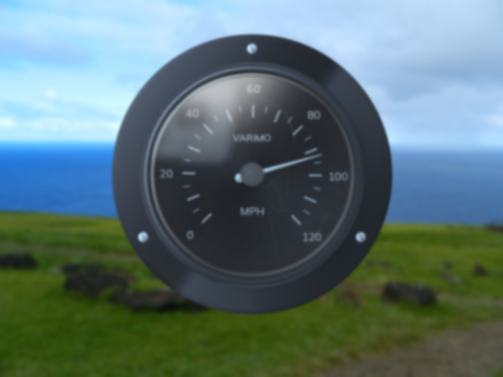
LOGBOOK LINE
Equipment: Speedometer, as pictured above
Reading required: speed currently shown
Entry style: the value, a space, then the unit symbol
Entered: 92.5 mph
